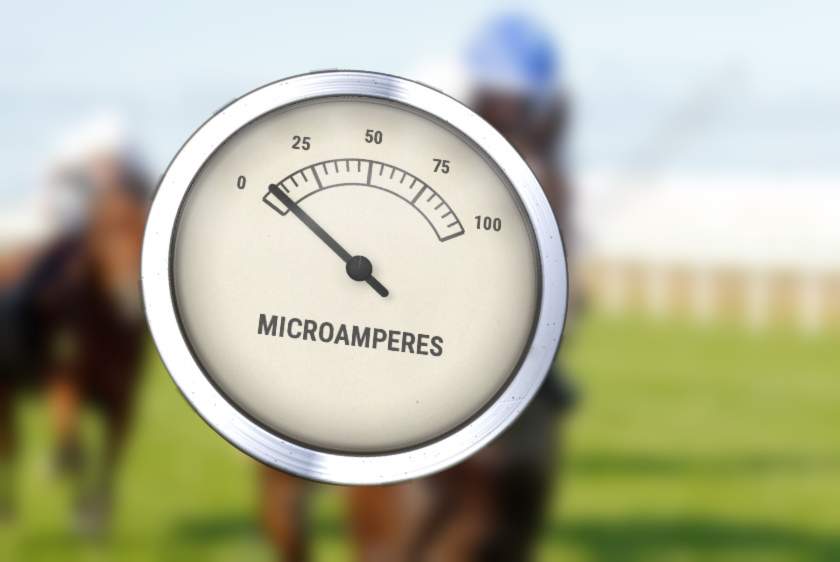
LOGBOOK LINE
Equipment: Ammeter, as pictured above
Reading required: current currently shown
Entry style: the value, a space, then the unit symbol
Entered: 5 µA
